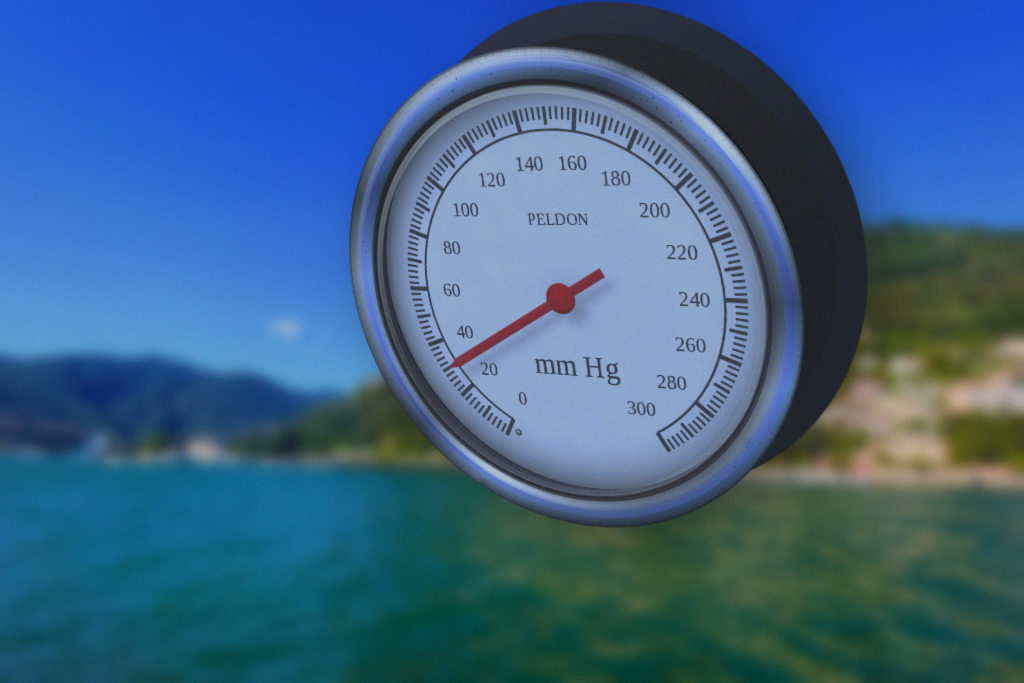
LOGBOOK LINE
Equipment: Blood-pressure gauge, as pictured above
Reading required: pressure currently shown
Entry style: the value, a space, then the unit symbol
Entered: 30 mmHg
